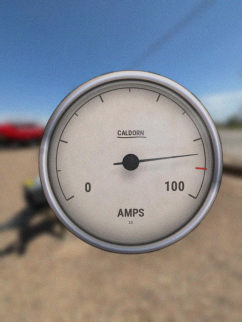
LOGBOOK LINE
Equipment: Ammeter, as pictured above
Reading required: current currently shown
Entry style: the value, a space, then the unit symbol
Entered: 85 A
